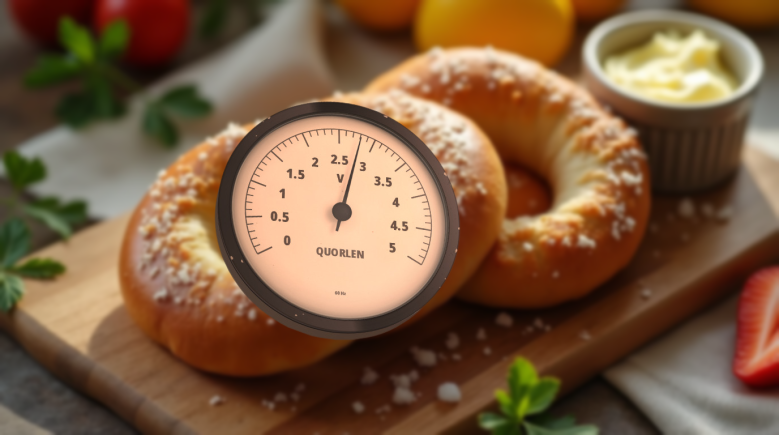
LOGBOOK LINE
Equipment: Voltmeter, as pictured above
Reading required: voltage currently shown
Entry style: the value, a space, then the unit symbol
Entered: 2.8 V
